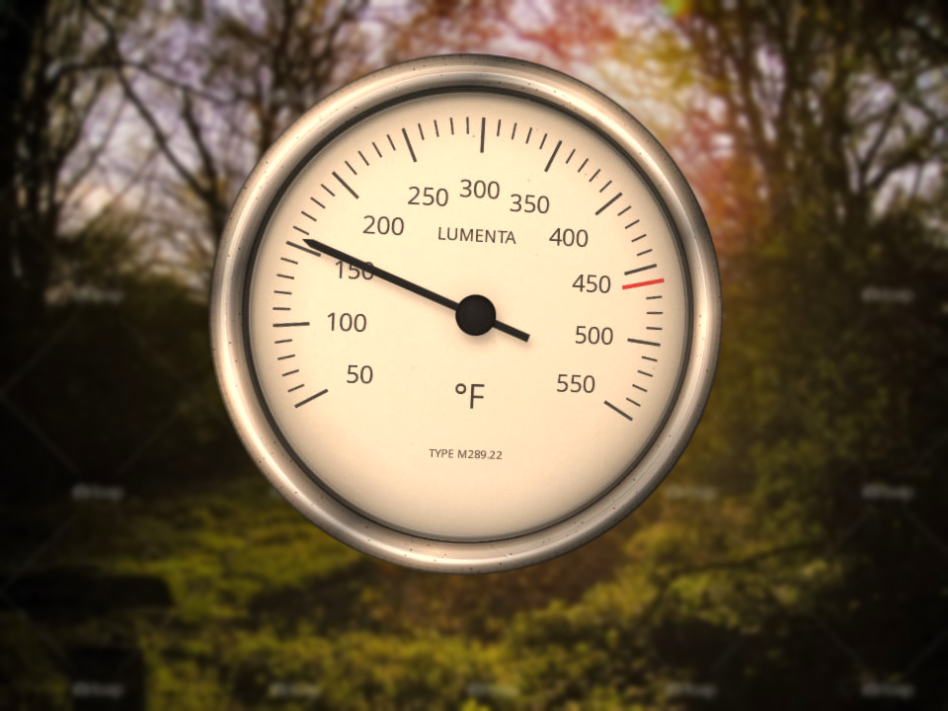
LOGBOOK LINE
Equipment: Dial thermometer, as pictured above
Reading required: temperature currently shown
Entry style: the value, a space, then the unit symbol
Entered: 155 °F
